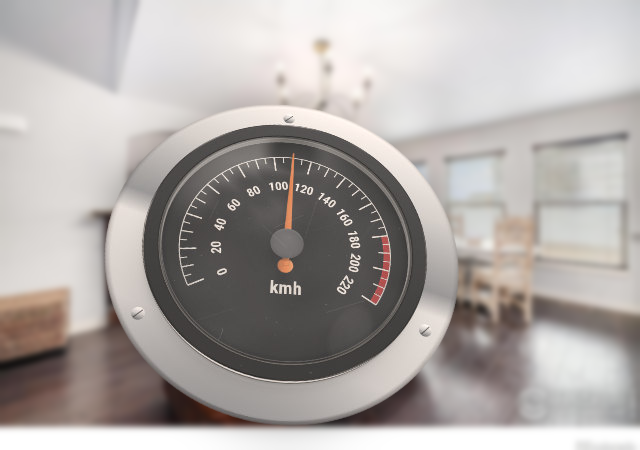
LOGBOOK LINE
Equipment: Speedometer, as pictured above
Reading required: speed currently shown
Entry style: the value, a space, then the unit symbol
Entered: 110 km/h
